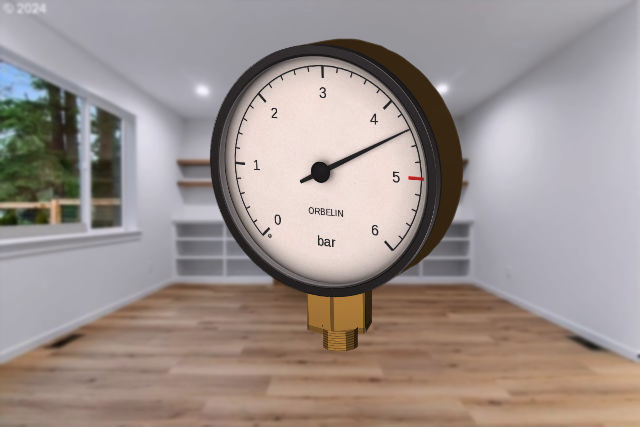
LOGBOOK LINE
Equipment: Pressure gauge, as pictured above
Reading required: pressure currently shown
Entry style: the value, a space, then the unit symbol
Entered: 4.4 bar
